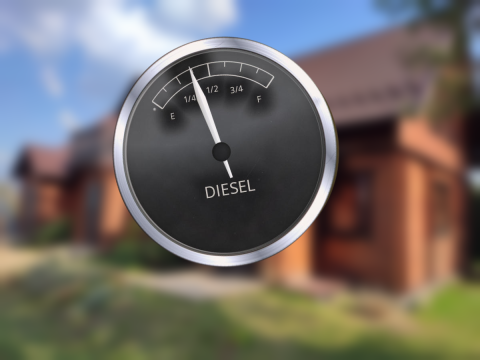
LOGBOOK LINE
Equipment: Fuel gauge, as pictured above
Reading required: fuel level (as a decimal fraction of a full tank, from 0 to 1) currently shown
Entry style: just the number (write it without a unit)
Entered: 0.375
